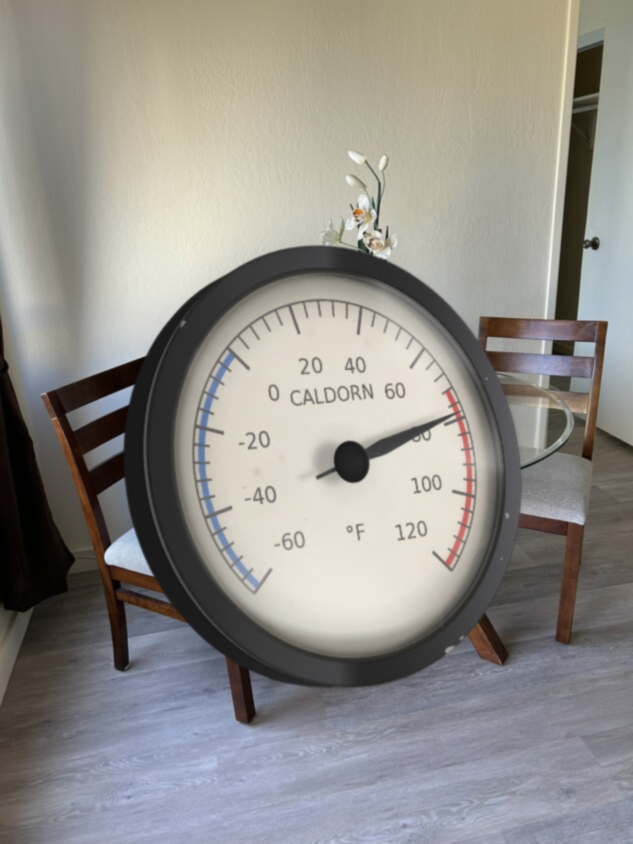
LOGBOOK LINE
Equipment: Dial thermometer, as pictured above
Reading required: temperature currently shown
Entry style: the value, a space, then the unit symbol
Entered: 78 °F
